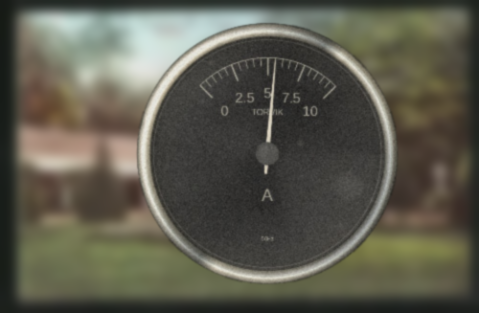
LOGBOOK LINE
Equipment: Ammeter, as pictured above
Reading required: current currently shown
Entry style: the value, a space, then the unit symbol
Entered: 5.5 A
